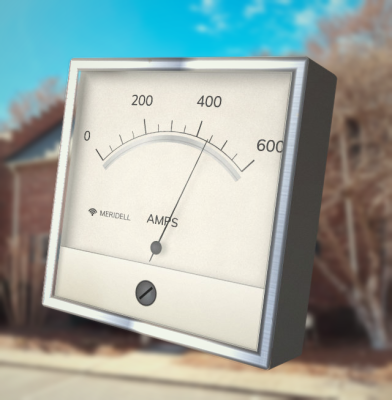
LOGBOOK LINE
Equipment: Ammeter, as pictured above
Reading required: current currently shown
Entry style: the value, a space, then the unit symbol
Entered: 450 A
